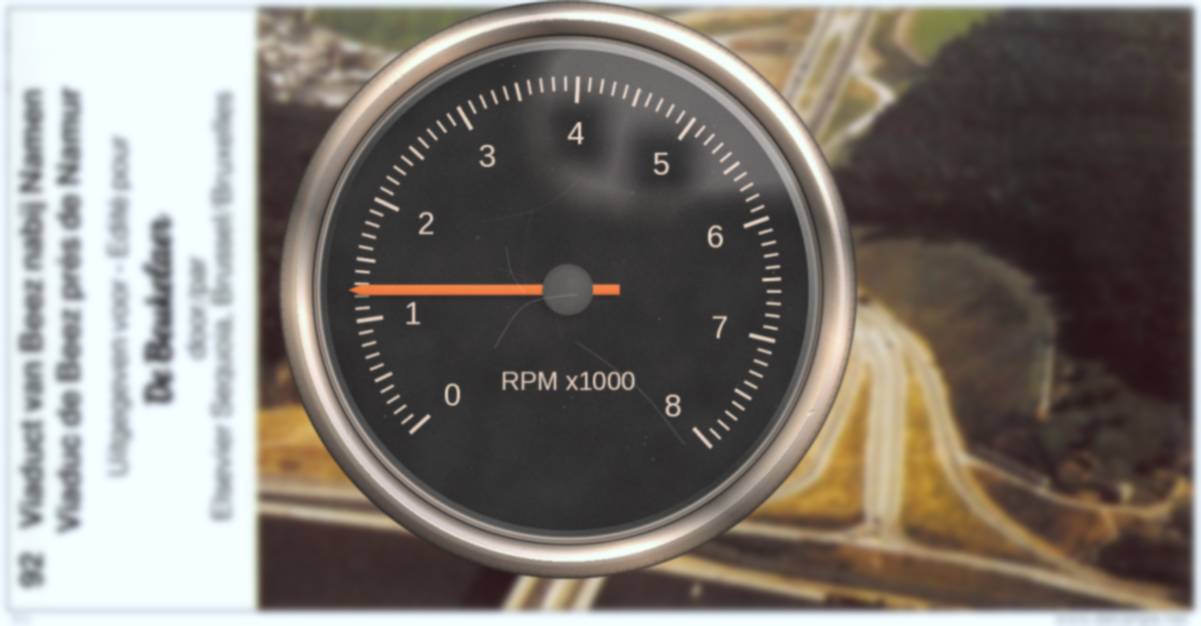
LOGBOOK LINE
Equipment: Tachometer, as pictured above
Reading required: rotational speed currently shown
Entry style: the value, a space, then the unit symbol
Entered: 1250 rpm
